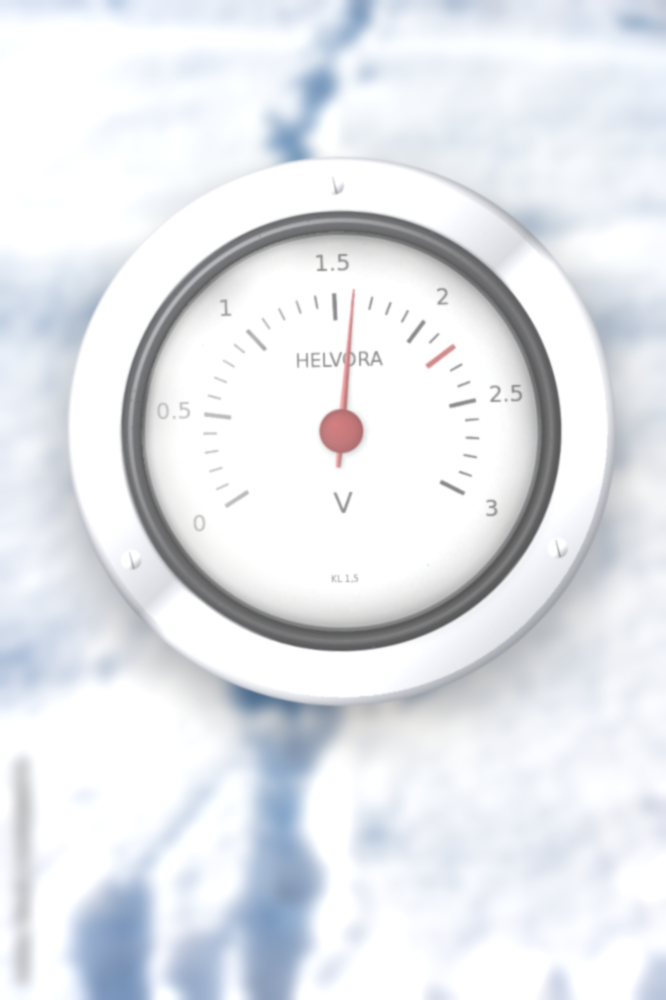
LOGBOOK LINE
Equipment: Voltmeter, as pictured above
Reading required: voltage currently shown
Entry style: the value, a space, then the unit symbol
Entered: 1.6 V
